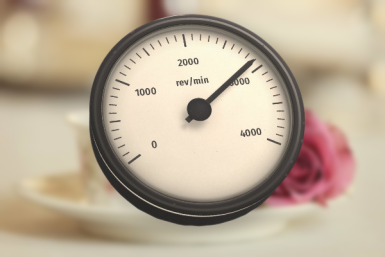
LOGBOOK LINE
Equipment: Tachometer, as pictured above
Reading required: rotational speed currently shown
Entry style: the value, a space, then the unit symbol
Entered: 2900 rpm
